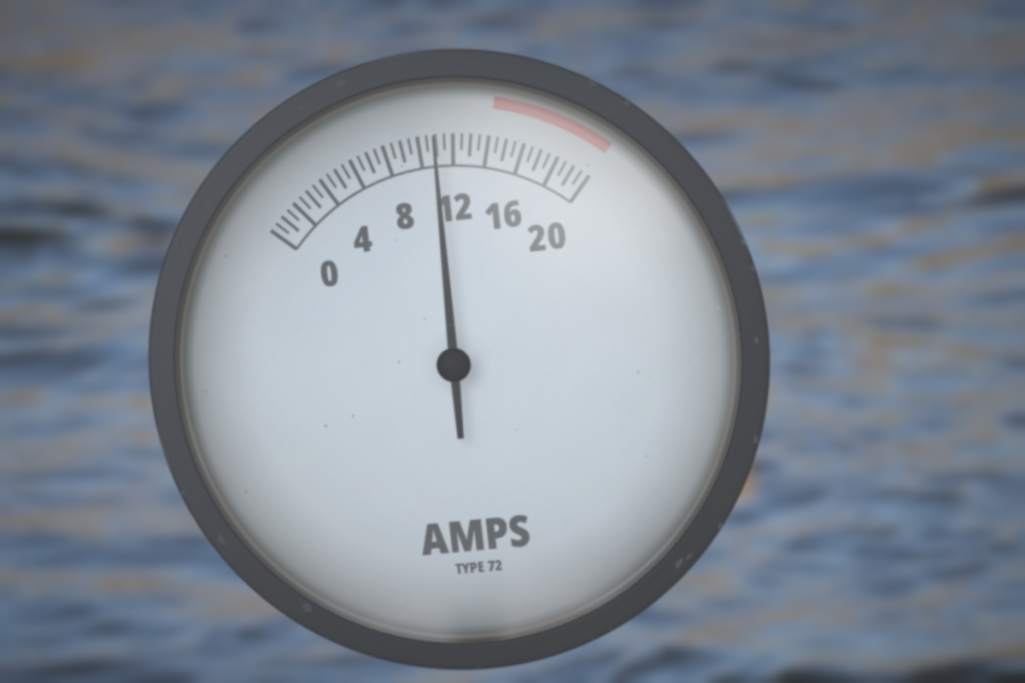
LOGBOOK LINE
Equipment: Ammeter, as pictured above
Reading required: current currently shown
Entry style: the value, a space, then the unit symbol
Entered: 11 A
